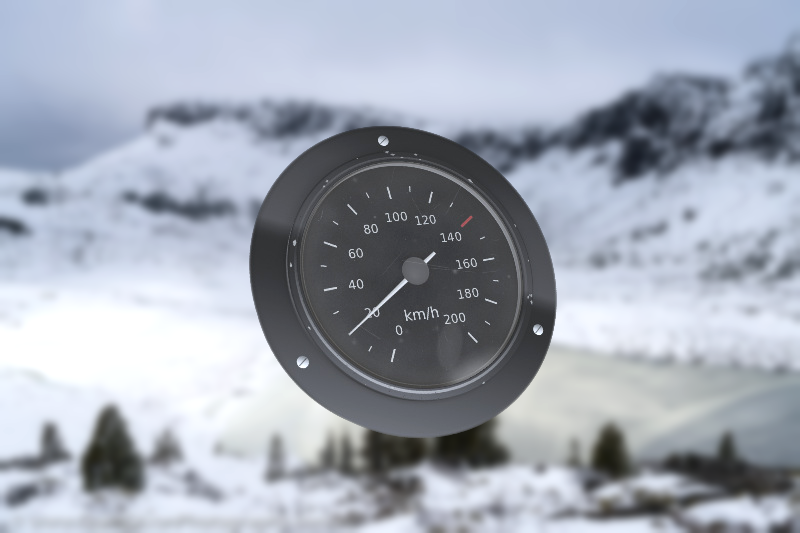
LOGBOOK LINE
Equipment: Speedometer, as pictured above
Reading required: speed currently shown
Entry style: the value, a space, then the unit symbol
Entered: 20 km/h
